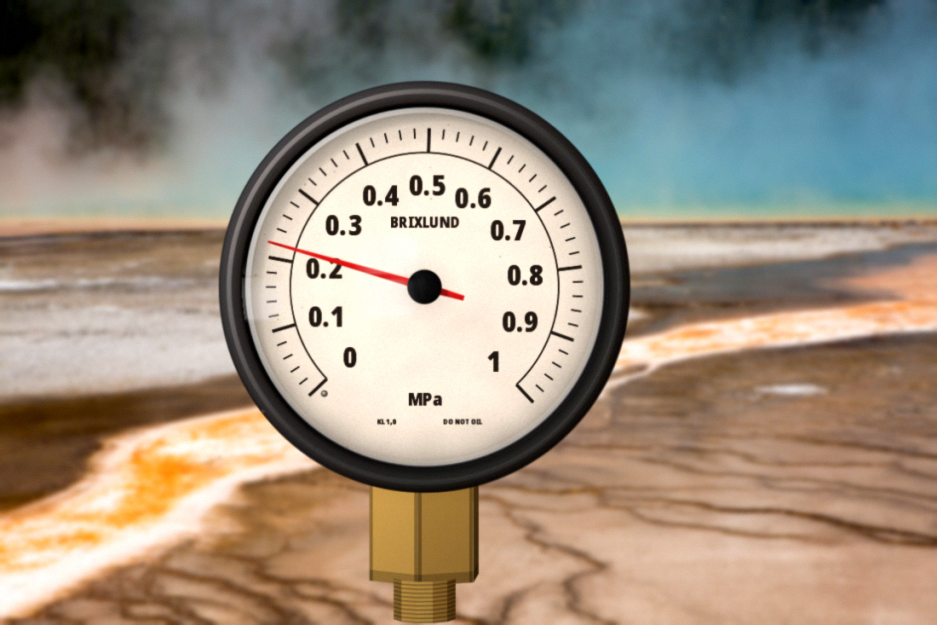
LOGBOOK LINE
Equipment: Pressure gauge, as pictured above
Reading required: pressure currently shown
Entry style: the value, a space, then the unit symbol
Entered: 0.22 MPa
